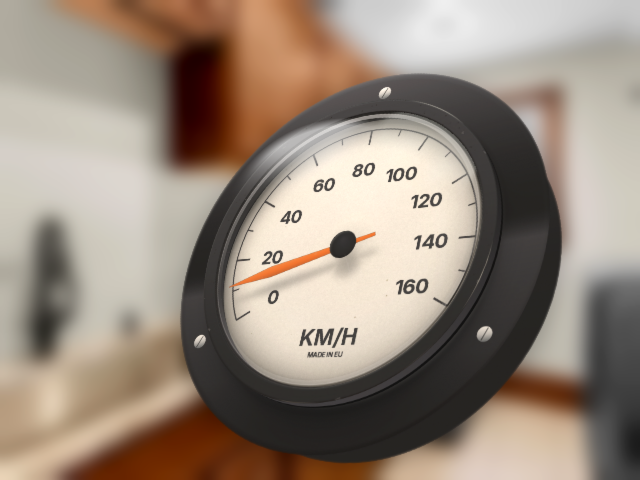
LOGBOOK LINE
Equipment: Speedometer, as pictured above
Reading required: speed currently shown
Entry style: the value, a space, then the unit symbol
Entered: 10 km/h
